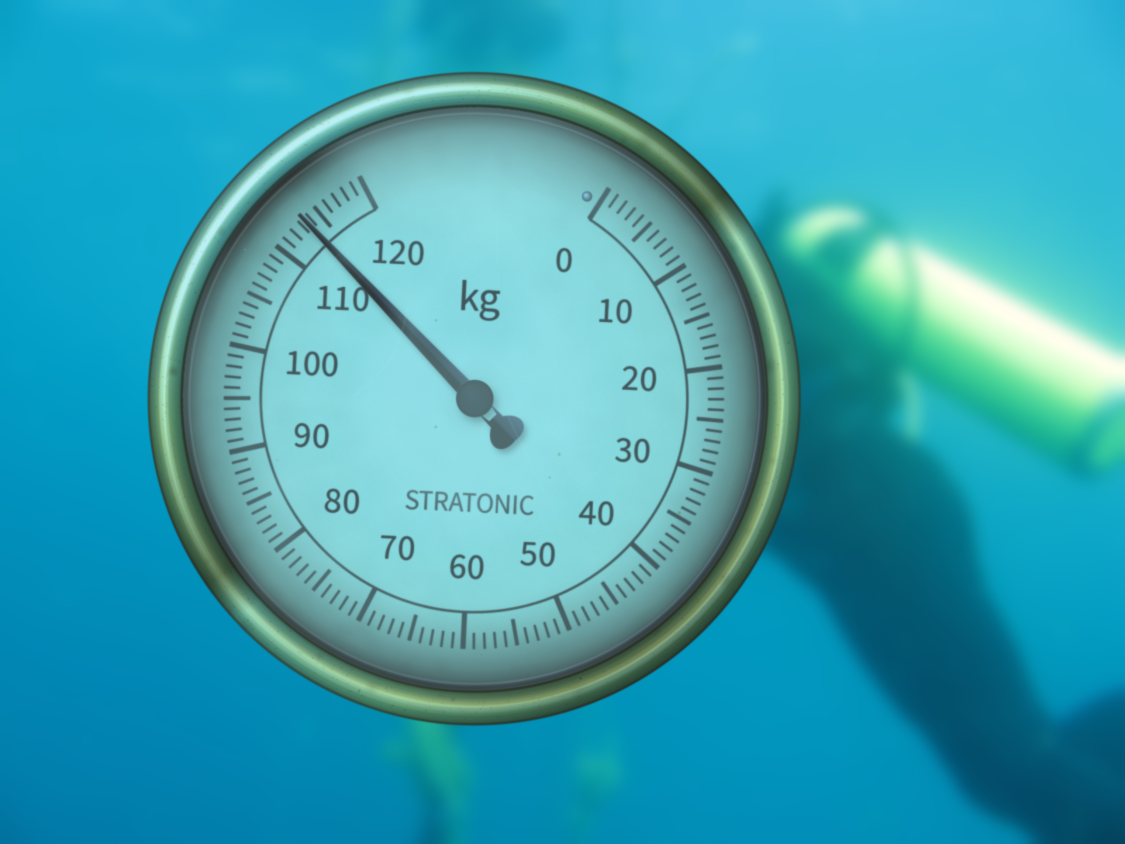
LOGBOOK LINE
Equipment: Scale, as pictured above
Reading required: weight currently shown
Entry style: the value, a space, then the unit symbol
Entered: 113.5 kg
